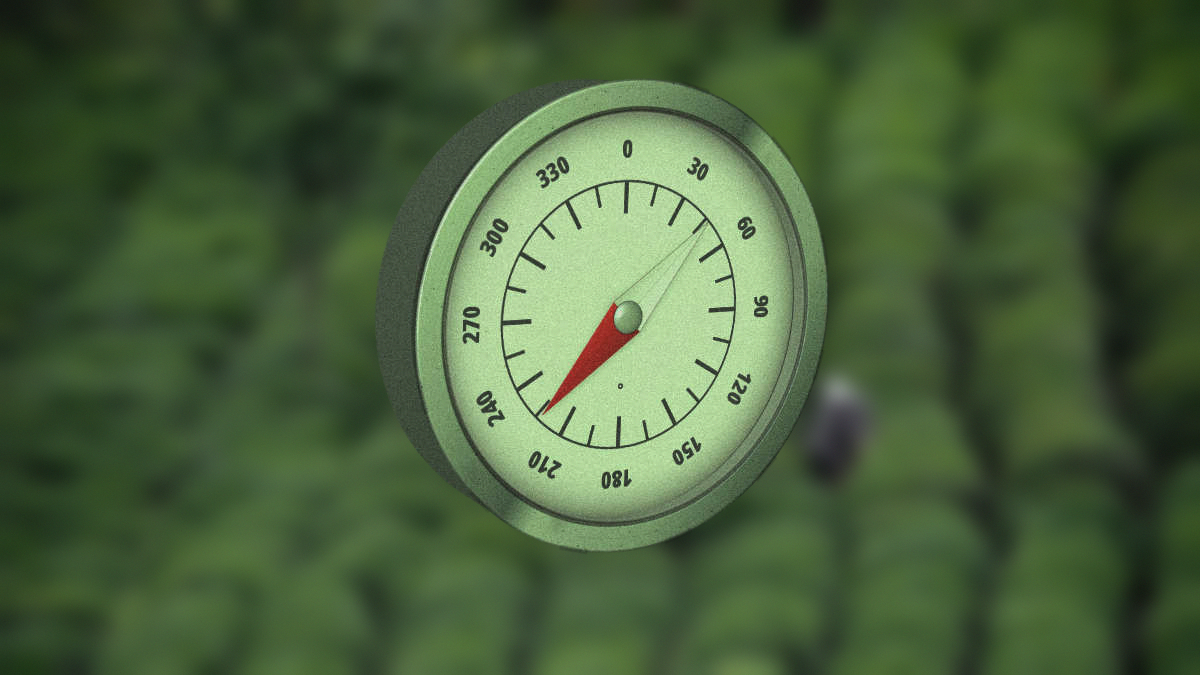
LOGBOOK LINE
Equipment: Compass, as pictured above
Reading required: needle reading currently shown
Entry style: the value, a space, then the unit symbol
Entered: 225 °
